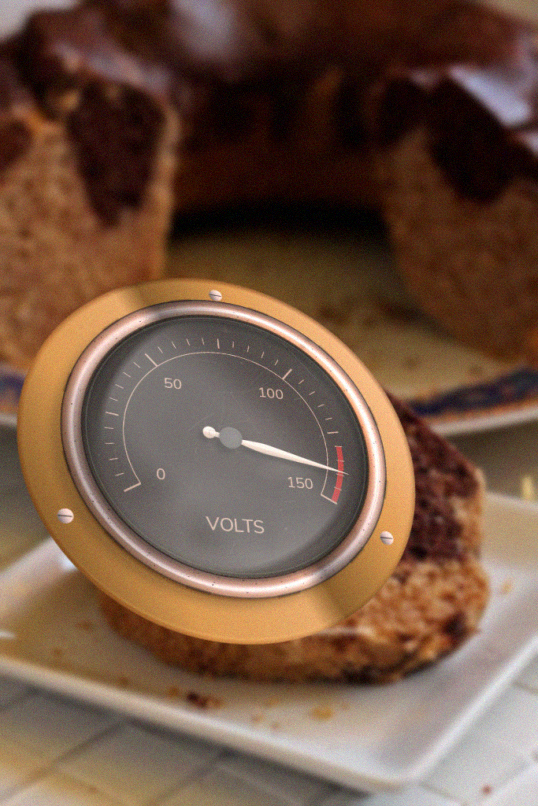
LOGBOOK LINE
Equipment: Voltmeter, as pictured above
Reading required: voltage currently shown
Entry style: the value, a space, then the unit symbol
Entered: 140 V
